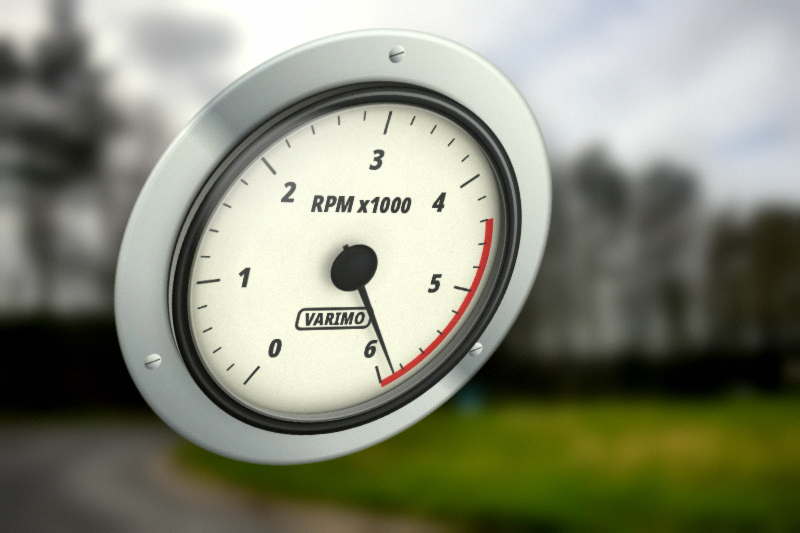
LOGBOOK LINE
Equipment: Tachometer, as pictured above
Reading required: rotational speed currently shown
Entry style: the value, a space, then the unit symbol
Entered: 5900 rpm
